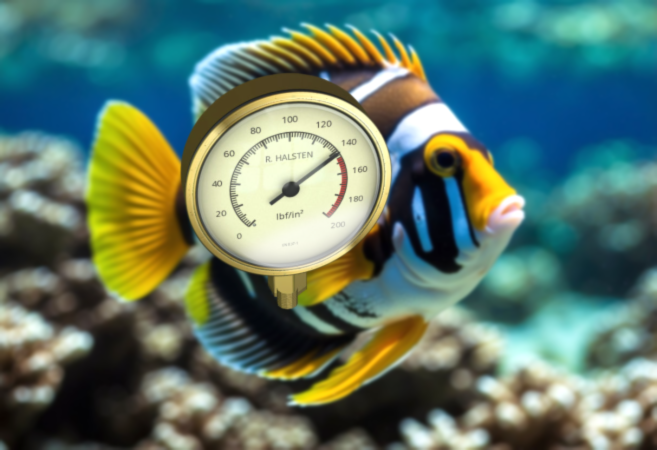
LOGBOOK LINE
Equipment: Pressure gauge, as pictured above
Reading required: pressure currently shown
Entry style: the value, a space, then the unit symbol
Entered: 140 psi
